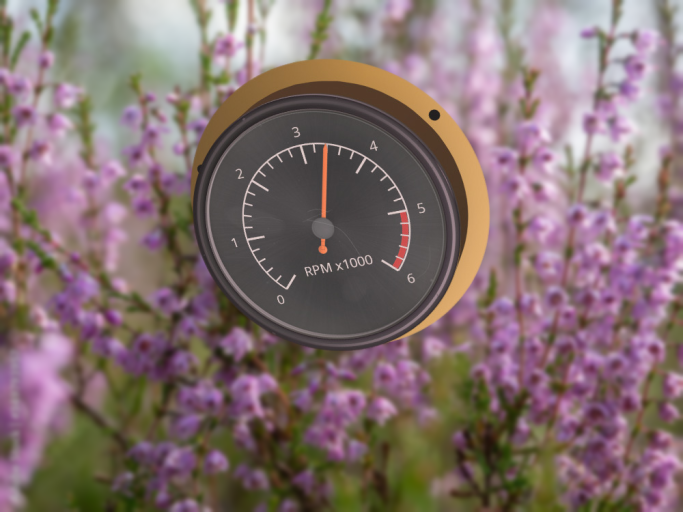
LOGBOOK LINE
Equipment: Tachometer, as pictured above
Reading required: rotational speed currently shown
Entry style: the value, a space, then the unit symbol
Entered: 3400 rpm
